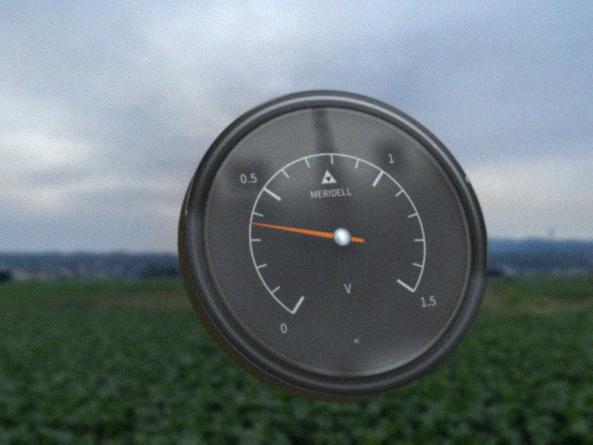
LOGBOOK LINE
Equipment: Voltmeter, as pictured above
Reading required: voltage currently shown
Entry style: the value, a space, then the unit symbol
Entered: 0.35 V
